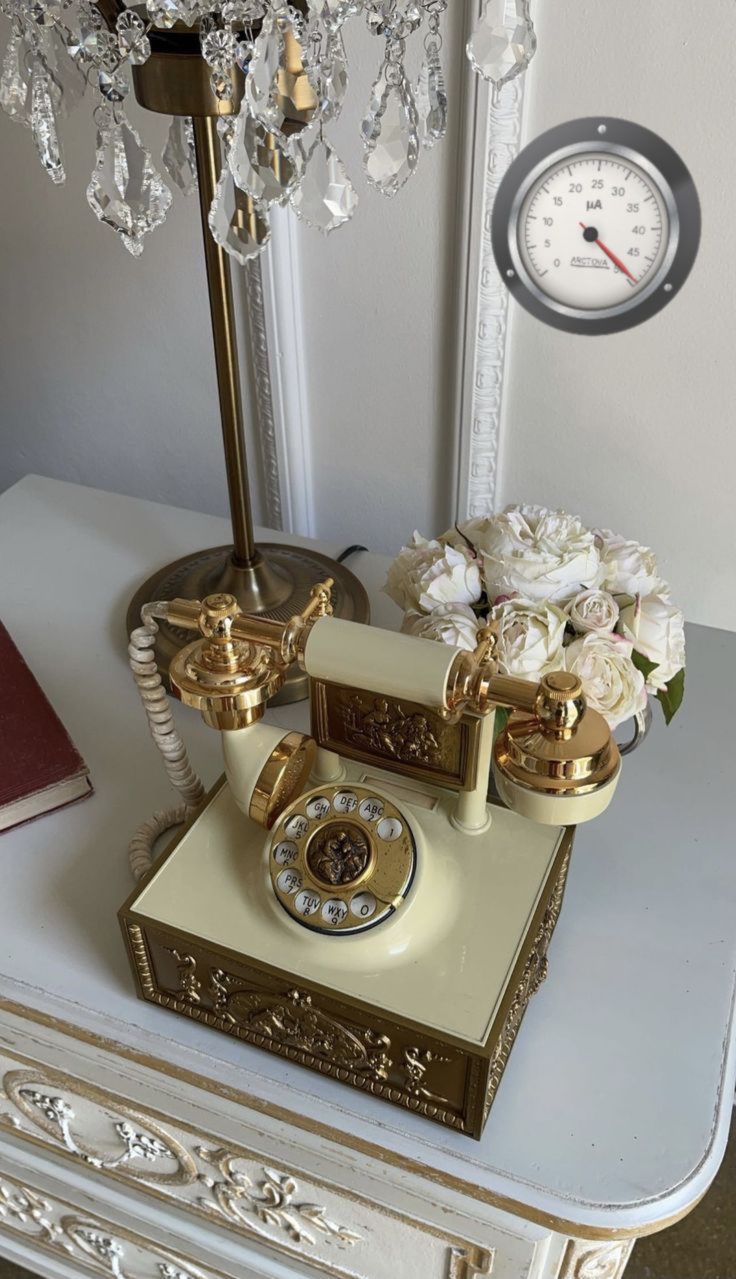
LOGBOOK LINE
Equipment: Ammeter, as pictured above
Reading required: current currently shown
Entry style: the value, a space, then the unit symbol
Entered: 49 µA
